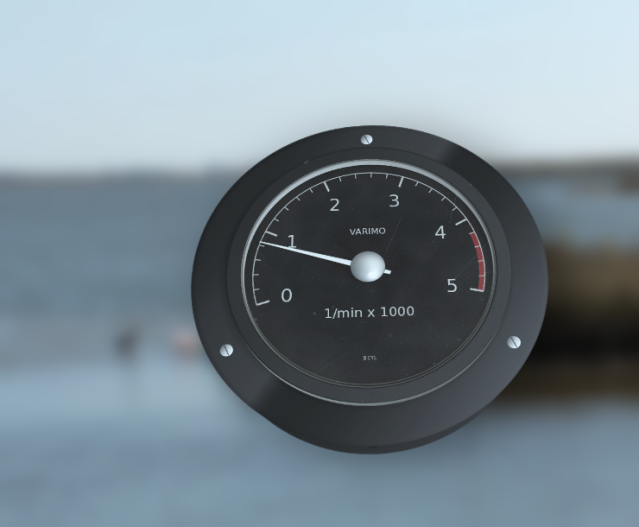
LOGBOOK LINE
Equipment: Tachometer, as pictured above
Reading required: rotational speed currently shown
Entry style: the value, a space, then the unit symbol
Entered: 800 rpm
